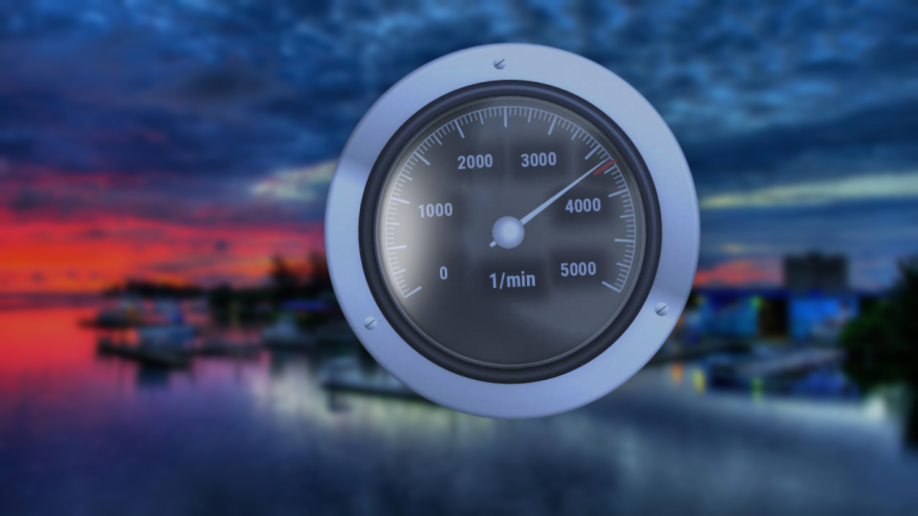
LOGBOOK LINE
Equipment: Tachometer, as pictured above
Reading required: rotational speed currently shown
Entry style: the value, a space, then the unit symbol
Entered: 3650 rpm
